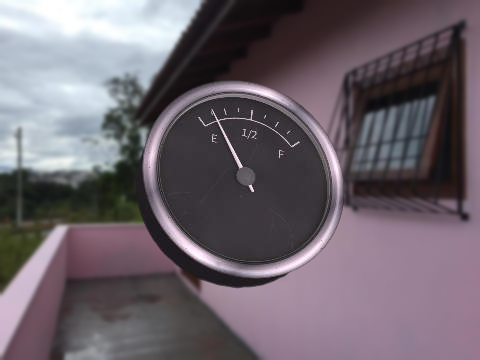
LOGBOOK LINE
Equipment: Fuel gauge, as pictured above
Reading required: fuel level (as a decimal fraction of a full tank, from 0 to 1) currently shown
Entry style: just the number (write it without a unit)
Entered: 0.125
